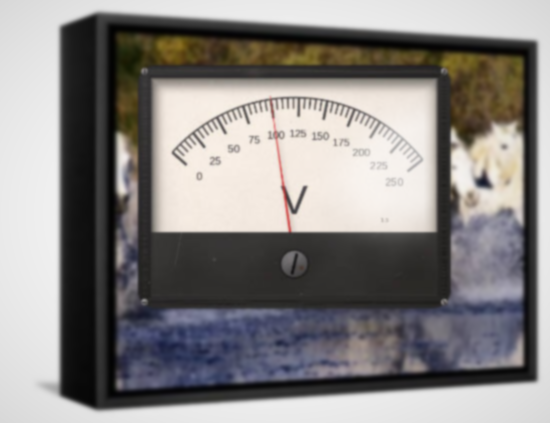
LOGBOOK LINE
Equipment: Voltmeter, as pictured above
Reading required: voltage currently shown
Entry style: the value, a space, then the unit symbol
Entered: 100 V
